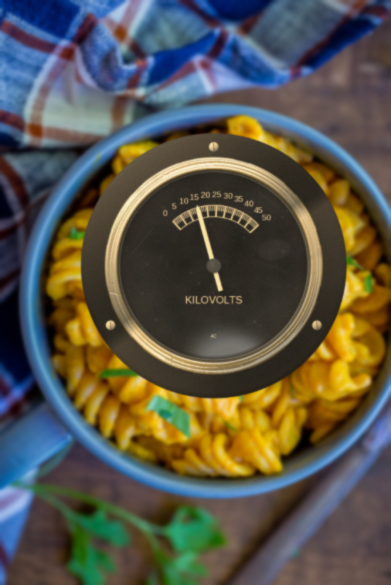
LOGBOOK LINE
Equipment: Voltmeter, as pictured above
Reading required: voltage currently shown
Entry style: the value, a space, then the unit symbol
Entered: 15 kV
